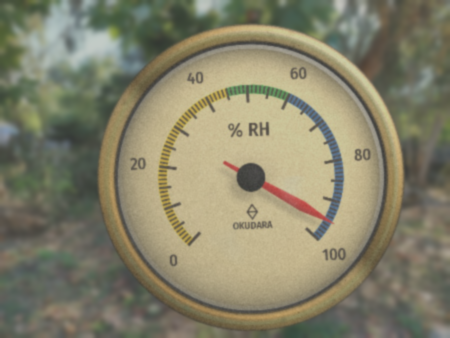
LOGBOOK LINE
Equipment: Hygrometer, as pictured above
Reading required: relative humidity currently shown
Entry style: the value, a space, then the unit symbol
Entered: 95 %
